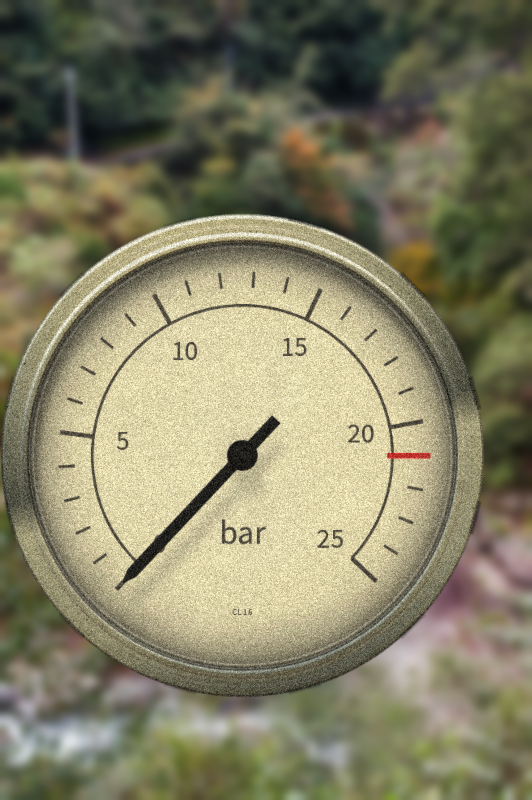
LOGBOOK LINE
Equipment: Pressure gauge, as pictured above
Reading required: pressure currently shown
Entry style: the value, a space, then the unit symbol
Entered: 0 bar
